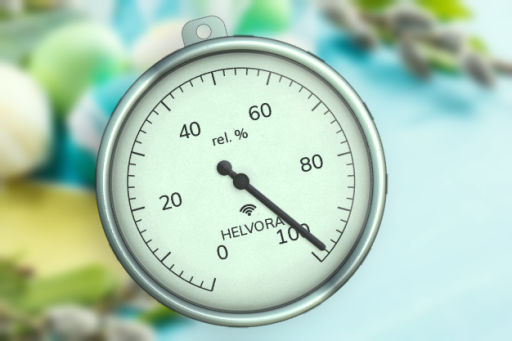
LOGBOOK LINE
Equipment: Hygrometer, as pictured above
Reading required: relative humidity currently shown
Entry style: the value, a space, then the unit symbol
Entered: 98 %
